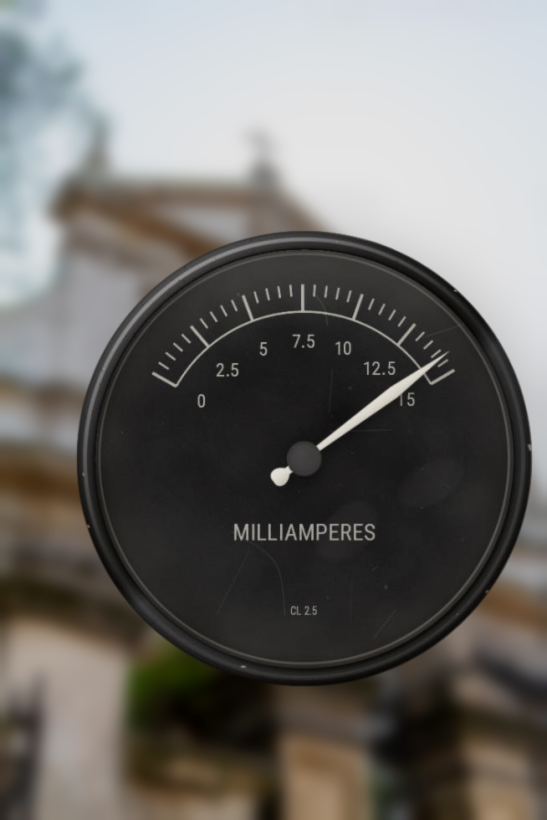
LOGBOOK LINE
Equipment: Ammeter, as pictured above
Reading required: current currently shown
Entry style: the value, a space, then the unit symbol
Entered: 14.25 mA
